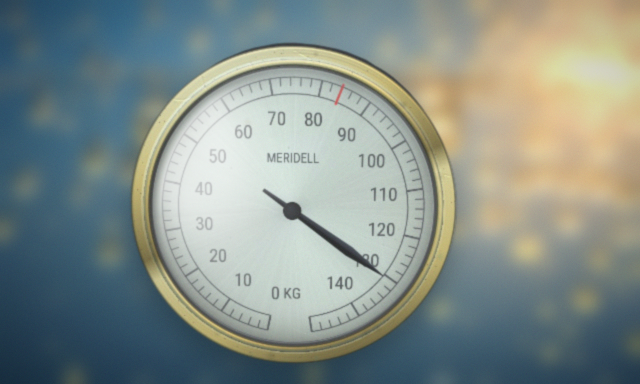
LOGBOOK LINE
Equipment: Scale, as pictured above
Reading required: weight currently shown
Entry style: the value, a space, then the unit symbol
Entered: 130 kg
